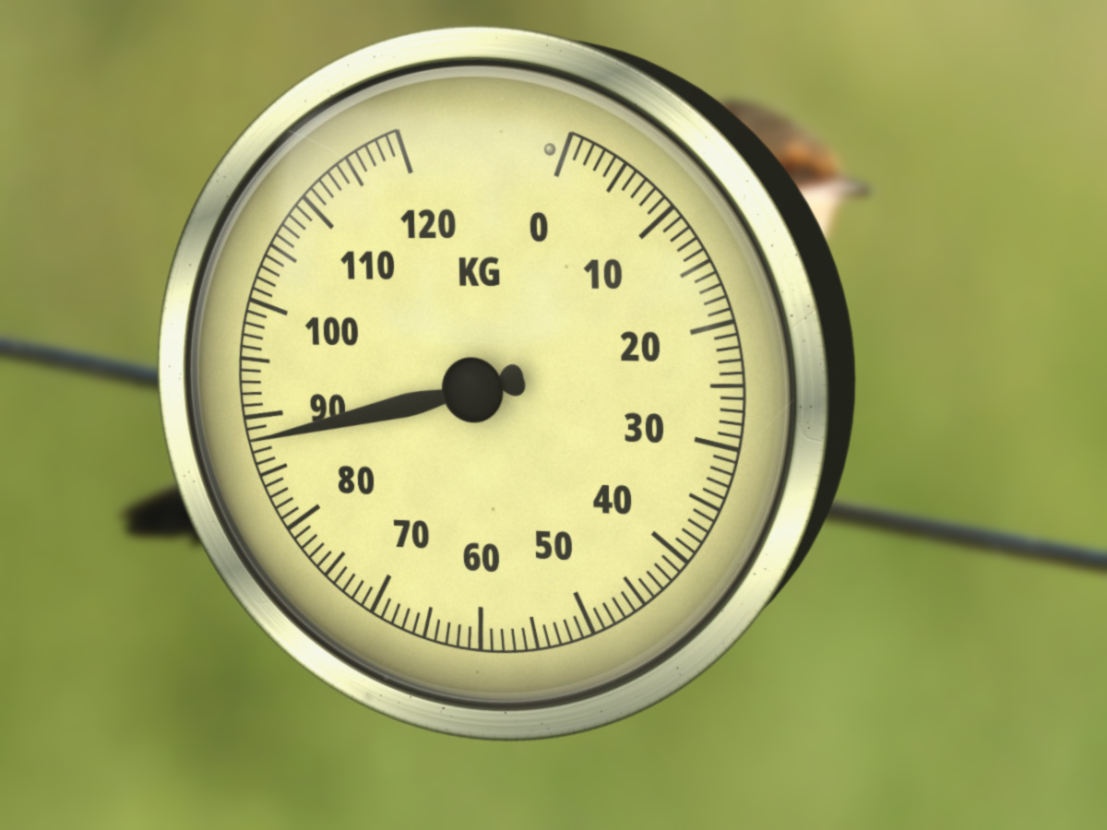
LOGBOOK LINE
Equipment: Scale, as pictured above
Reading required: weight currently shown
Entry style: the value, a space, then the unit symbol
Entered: 88 kg
